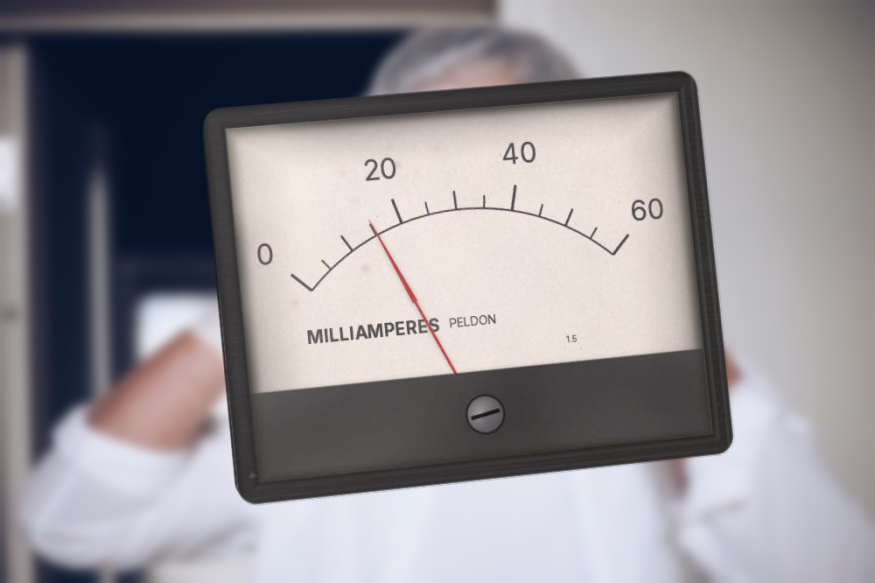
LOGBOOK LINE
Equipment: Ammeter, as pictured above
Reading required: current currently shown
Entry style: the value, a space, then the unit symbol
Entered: 15 mA
